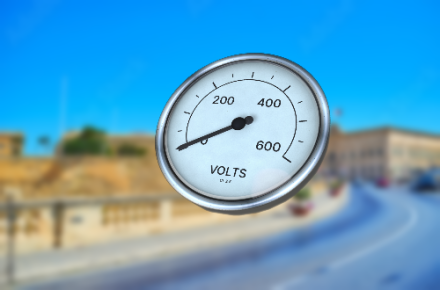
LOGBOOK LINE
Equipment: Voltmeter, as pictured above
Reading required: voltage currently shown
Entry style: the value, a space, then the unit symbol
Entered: 0 V
